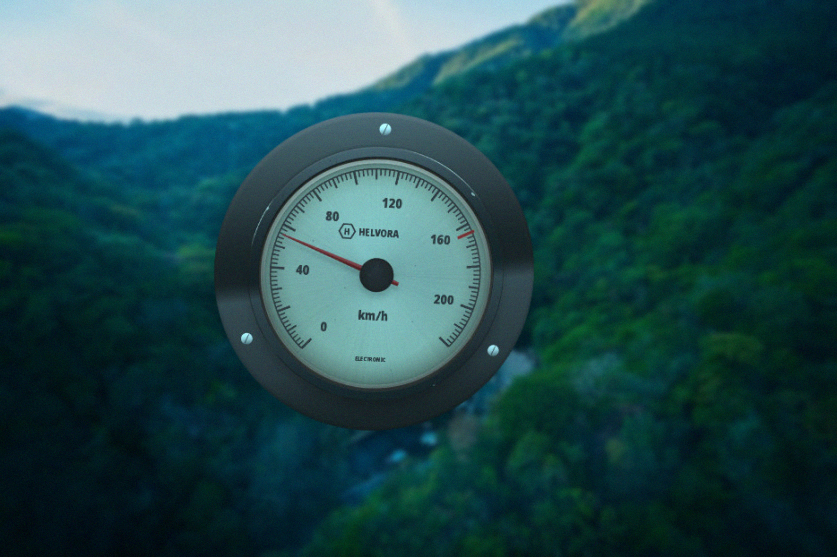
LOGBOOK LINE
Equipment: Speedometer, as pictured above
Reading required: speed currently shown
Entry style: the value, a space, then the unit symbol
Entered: 56 km/h
